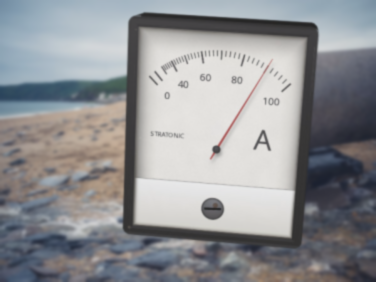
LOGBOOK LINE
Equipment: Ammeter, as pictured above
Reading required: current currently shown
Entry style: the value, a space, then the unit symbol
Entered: 90 A
